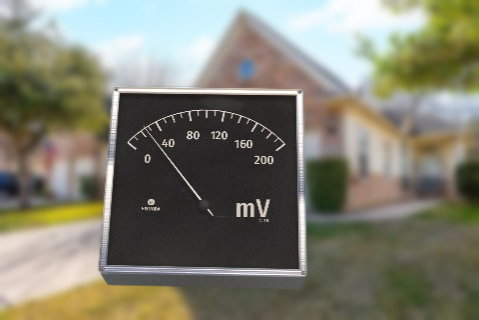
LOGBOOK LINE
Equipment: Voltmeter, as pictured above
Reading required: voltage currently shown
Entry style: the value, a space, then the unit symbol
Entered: 25 mV
